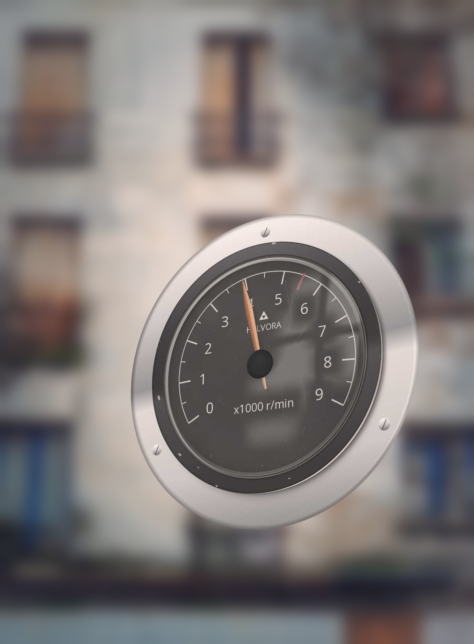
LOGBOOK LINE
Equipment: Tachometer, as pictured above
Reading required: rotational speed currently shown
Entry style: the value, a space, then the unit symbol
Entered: 4000 rpm
